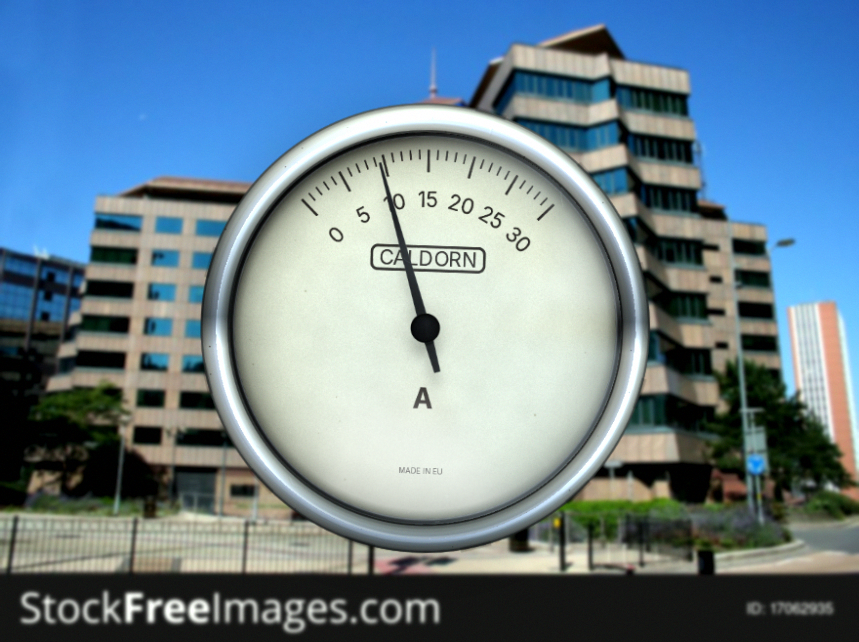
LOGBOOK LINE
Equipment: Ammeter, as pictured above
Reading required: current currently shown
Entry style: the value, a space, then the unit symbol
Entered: 9.5 A
